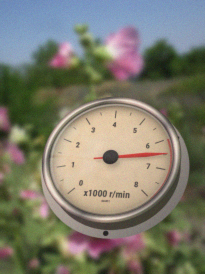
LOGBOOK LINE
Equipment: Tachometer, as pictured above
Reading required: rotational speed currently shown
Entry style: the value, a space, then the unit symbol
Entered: 6500 rpm
